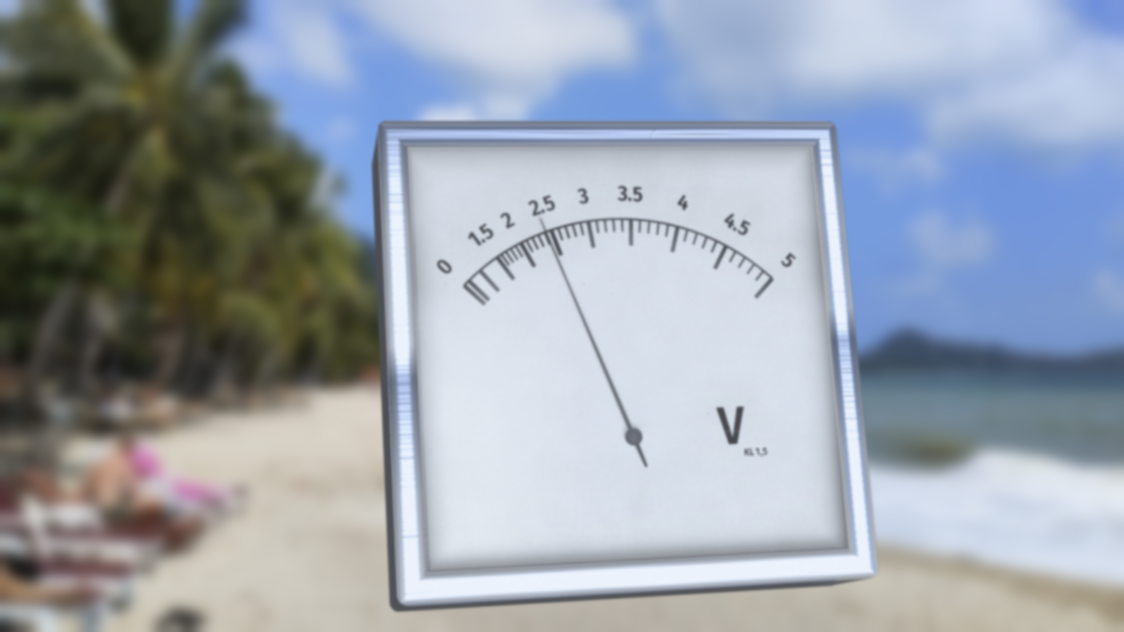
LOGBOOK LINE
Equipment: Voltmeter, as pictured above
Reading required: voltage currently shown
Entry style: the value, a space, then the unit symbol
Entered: 2.4 V
